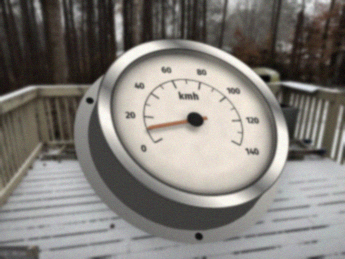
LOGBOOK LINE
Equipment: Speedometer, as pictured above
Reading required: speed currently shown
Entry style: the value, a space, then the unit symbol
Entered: 10 km/h
